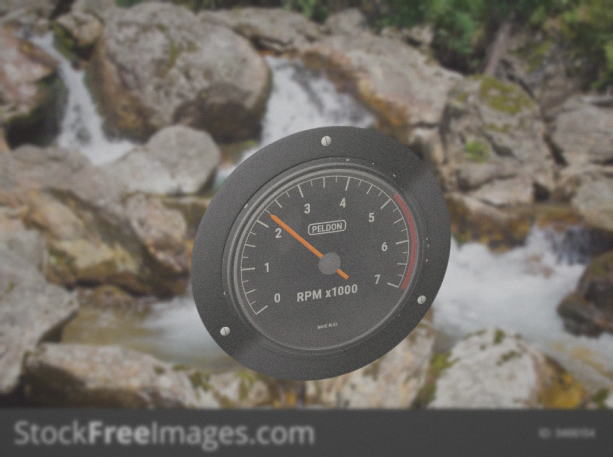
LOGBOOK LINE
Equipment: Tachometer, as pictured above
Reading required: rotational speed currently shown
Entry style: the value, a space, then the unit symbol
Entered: 2250 rpm
